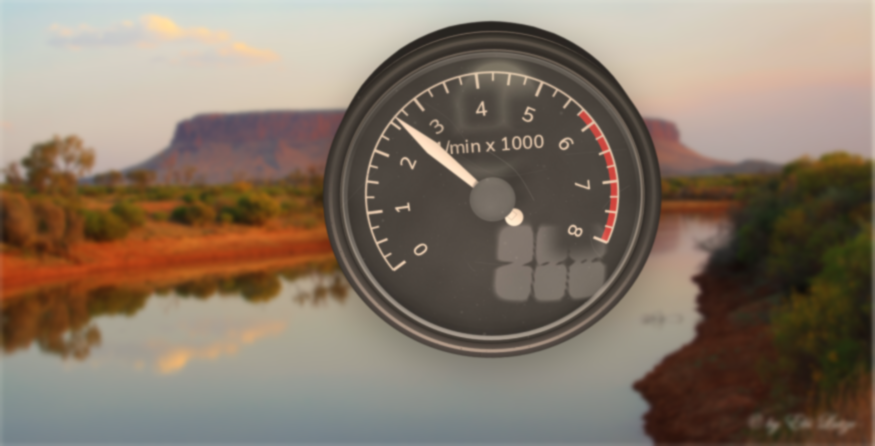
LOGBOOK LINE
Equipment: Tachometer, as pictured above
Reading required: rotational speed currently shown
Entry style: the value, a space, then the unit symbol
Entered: 2625 rpm
